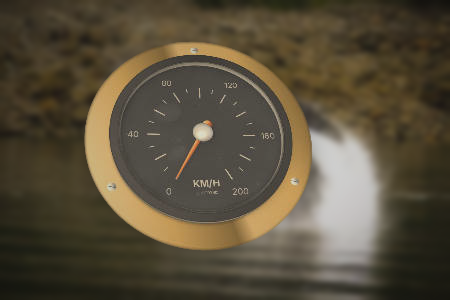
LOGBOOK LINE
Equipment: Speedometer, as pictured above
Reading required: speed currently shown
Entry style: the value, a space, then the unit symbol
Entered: 0 km/h
